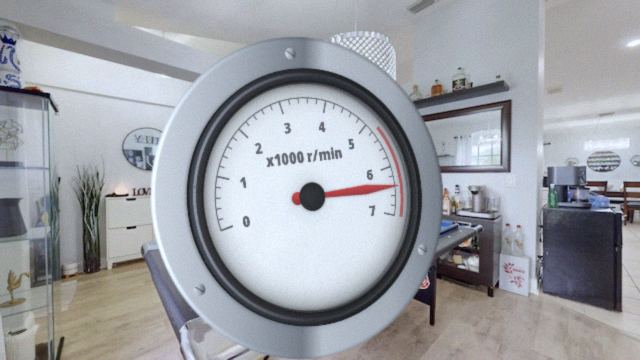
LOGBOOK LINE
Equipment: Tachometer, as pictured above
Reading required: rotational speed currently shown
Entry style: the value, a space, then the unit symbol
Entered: 6400 rpm
